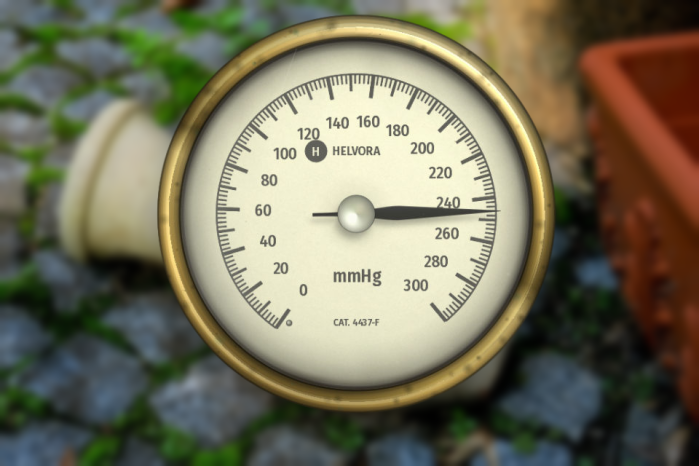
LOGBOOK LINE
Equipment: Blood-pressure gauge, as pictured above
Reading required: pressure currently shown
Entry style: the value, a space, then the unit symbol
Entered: 246 mmHg
